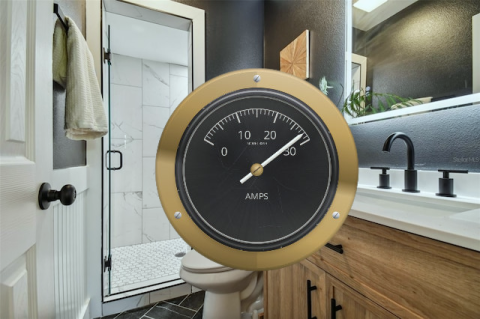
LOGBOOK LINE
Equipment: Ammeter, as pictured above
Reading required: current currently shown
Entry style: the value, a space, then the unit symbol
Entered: 28 A
